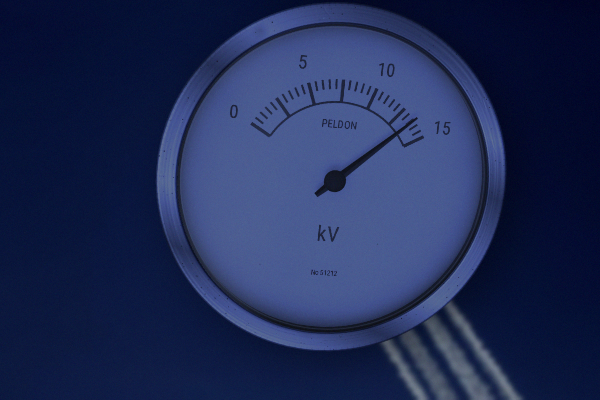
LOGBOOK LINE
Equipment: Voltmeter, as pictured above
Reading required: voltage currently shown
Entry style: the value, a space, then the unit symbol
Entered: 13.5 kV
